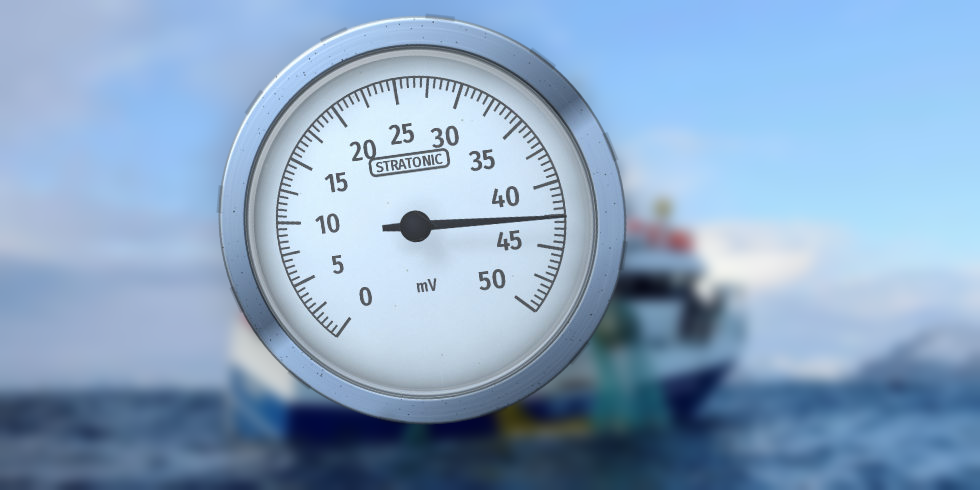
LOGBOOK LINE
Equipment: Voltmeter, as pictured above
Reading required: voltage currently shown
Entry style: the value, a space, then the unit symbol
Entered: 42.5 mV
